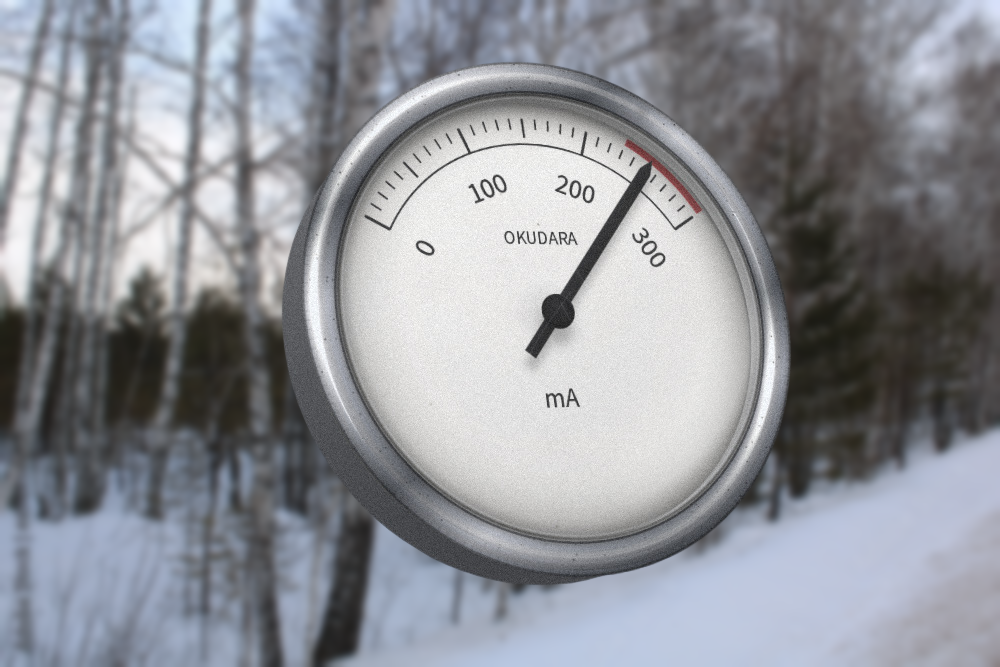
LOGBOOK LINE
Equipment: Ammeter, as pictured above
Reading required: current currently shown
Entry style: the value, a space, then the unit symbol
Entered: 250 mA
